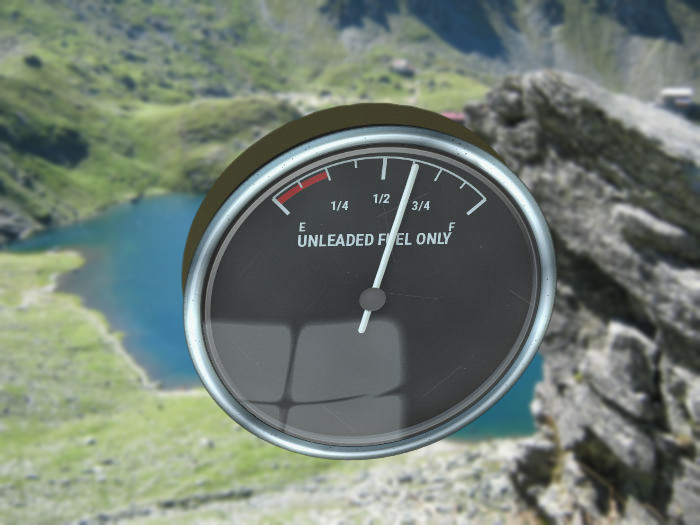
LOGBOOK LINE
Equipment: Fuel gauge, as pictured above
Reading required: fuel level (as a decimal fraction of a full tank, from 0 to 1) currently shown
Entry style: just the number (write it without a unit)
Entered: 0.625
